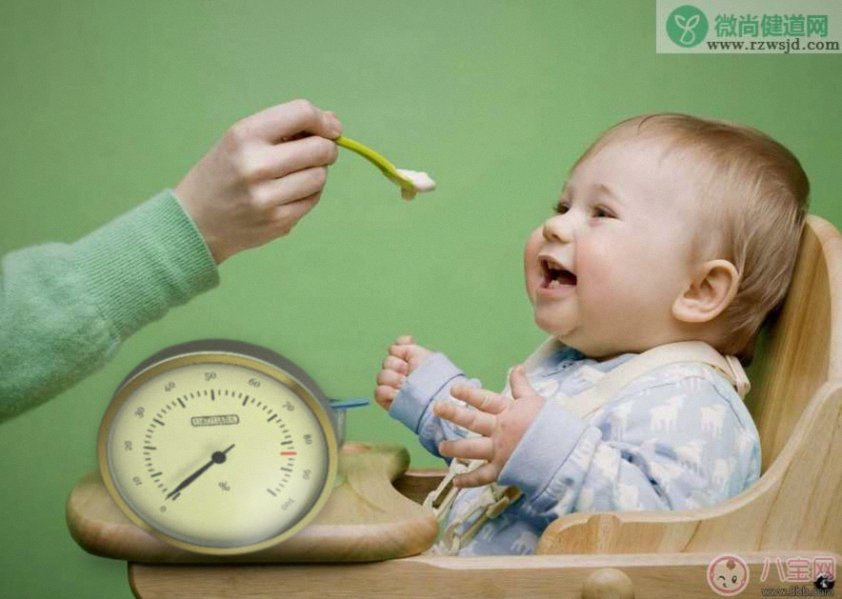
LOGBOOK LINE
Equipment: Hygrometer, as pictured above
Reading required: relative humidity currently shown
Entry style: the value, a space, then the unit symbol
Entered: 2 %
